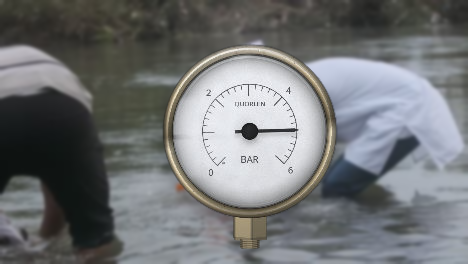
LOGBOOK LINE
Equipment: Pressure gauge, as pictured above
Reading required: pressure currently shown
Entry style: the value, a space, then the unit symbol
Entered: 5 bar
